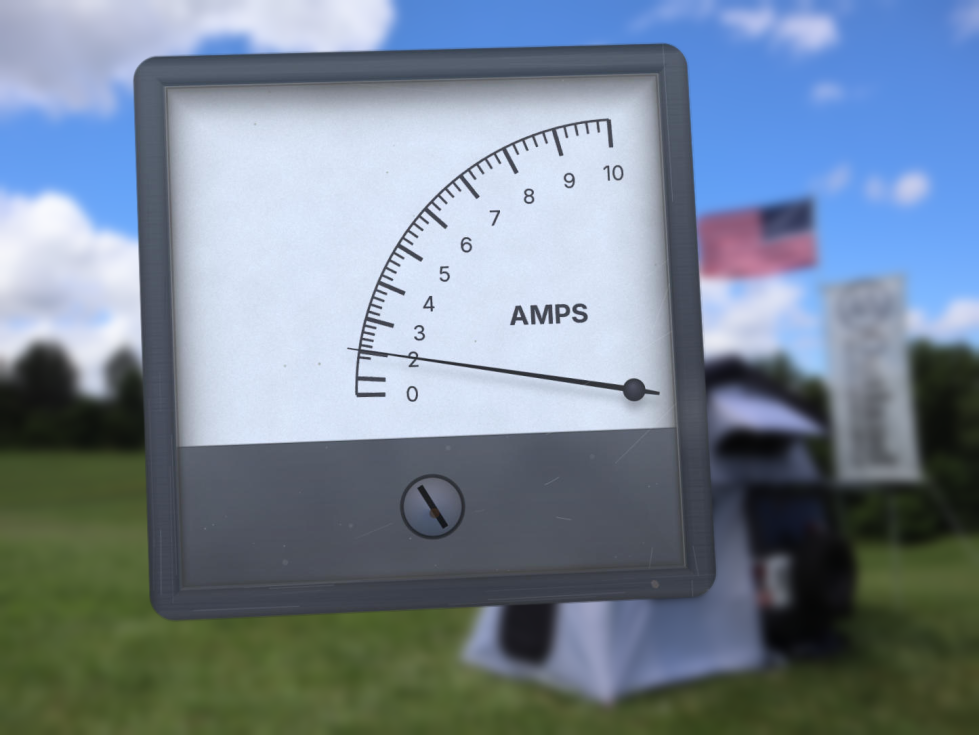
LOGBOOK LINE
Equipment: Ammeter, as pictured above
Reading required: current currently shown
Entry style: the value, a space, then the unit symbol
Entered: 2 A
